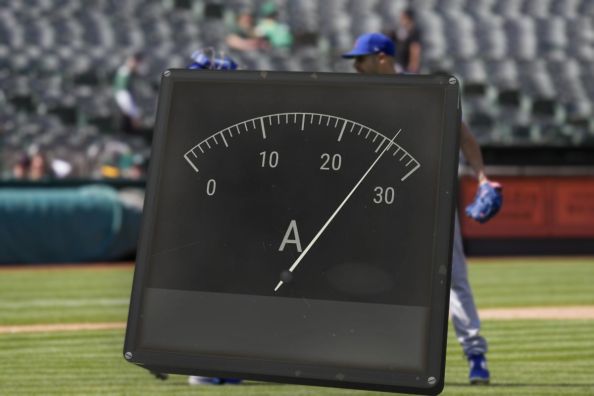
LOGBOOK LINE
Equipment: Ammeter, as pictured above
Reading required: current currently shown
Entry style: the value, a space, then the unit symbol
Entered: 26 A
